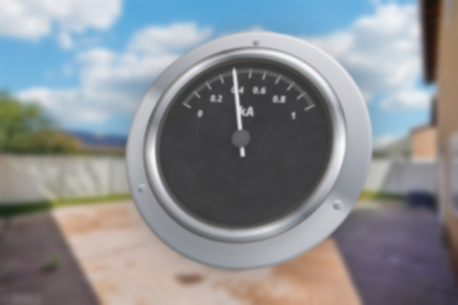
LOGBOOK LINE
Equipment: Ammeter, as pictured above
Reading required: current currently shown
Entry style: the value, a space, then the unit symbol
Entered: 0.4 kA
